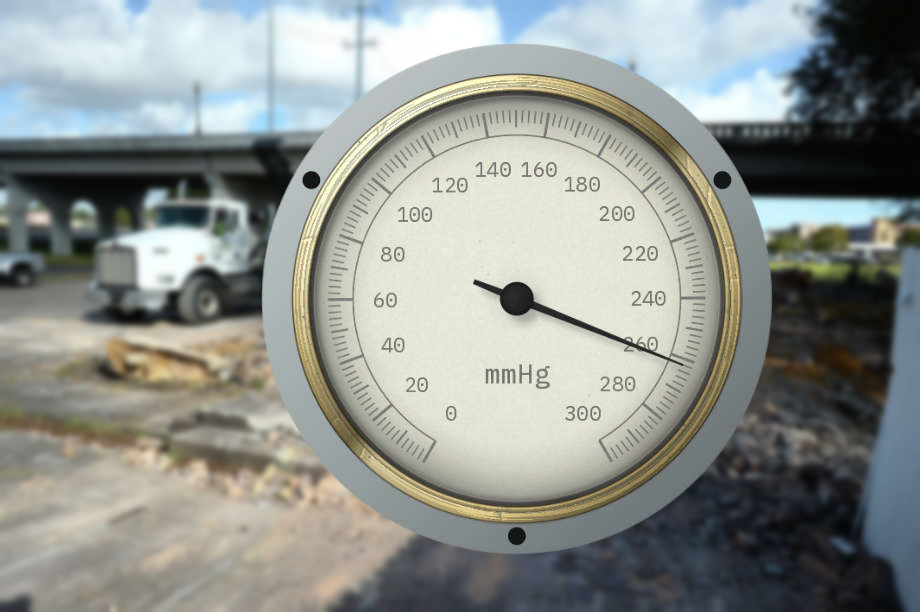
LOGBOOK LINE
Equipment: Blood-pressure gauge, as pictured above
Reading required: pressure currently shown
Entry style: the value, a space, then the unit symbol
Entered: 262 mmHg
